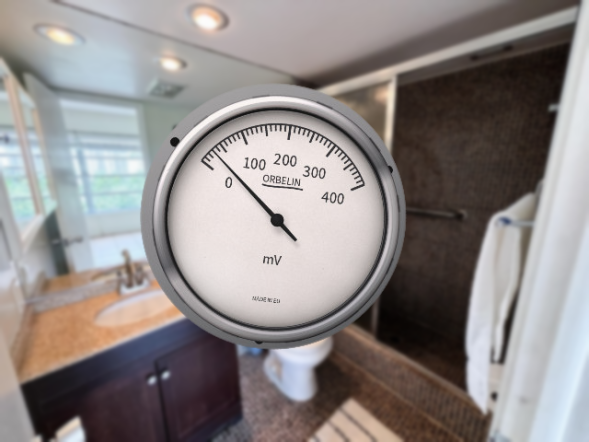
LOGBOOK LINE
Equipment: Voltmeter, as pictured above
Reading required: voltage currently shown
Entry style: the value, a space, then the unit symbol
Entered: 30 mV
